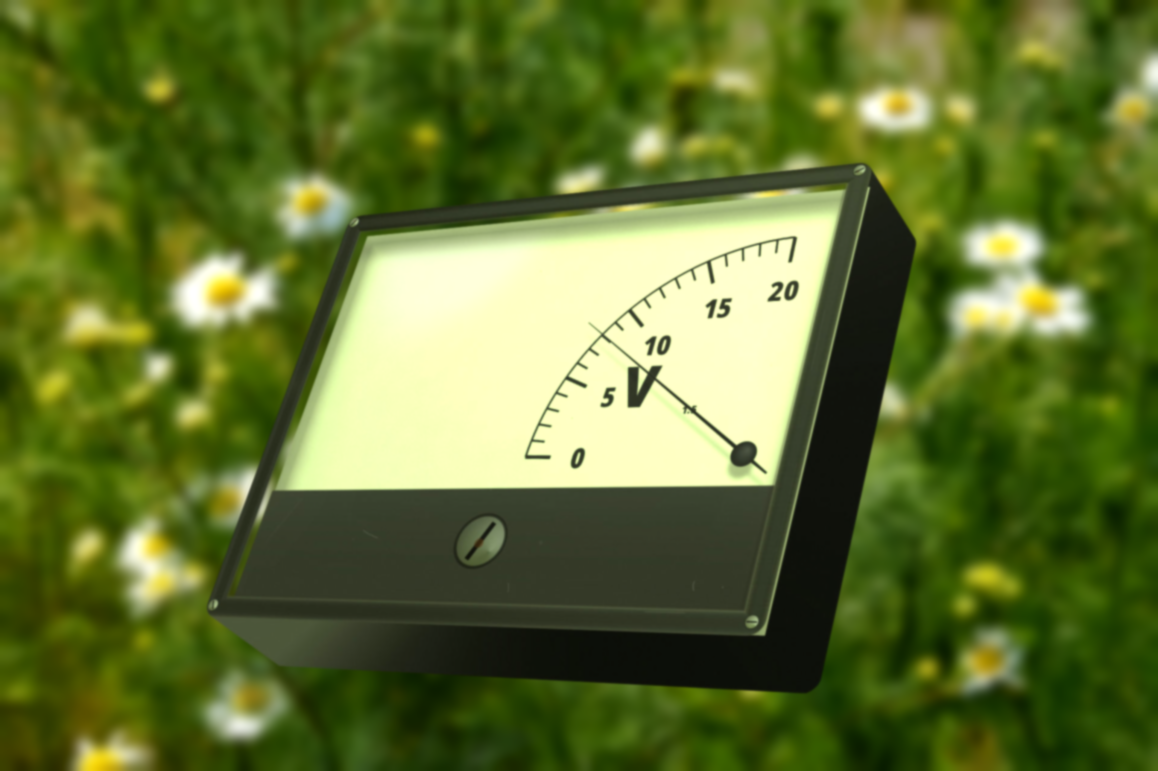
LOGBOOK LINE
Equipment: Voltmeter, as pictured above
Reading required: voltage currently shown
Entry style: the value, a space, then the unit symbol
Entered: 8 V
